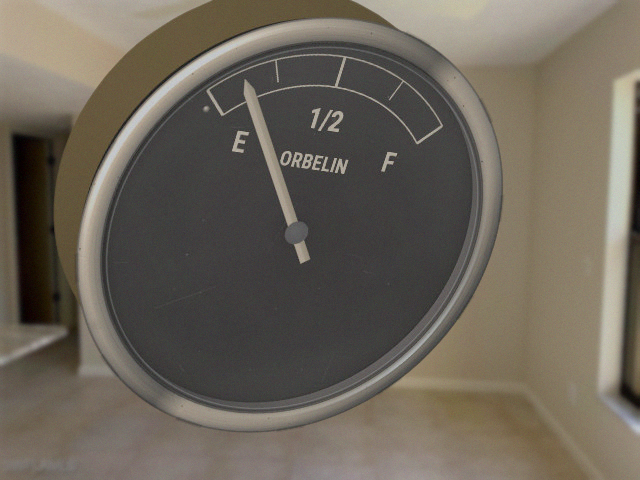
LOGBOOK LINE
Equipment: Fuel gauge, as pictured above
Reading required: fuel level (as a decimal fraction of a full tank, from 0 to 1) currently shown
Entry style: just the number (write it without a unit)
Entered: 0.125
